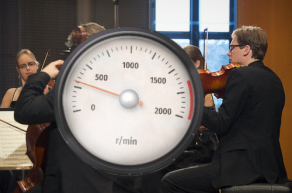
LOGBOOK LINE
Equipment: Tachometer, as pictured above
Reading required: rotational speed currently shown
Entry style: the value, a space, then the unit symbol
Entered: 300 rpm
